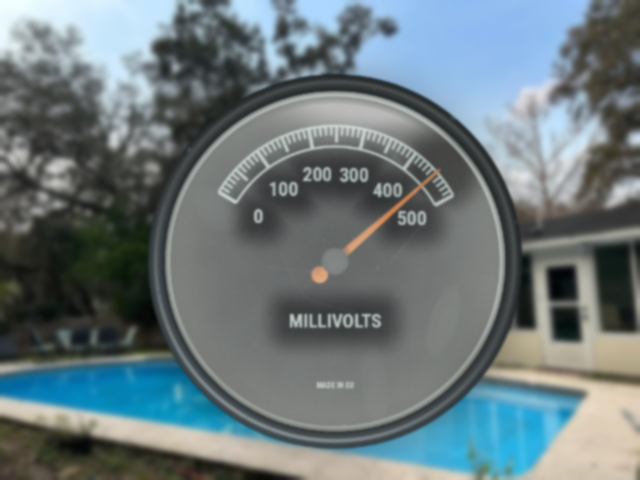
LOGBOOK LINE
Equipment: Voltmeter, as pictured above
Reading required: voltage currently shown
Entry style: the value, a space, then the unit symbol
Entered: 450 mV
